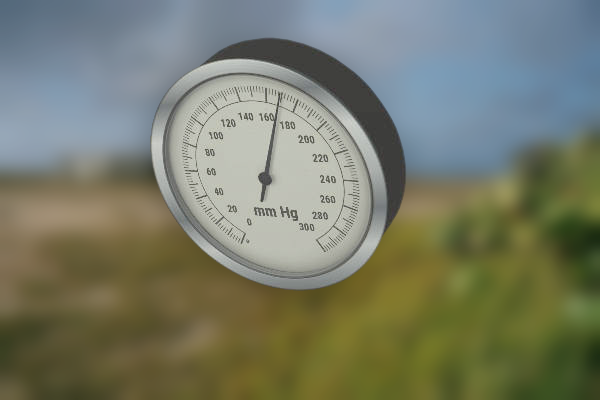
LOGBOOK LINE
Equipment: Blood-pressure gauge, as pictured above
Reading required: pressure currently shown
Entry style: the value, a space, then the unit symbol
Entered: 170 mmHg
